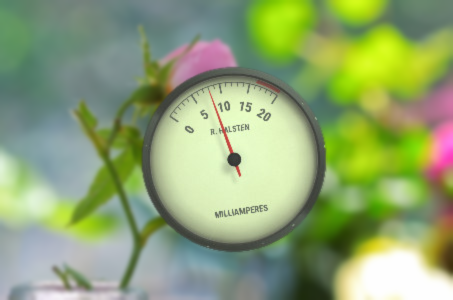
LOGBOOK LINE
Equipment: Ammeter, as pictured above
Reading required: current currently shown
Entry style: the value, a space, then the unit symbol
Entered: 8 mA
